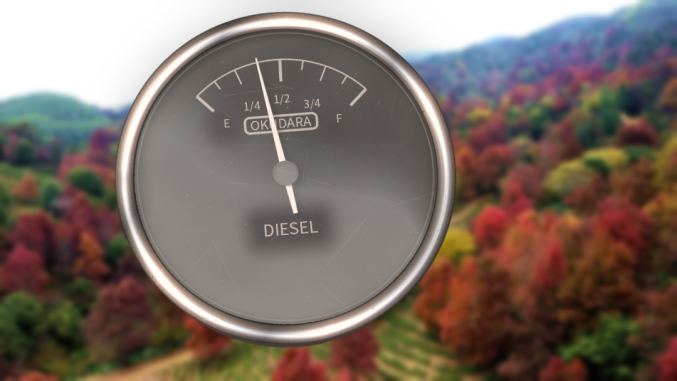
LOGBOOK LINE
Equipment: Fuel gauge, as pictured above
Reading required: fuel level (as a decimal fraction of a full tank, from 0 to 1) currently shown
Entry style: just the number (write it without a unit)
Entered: 0.375
